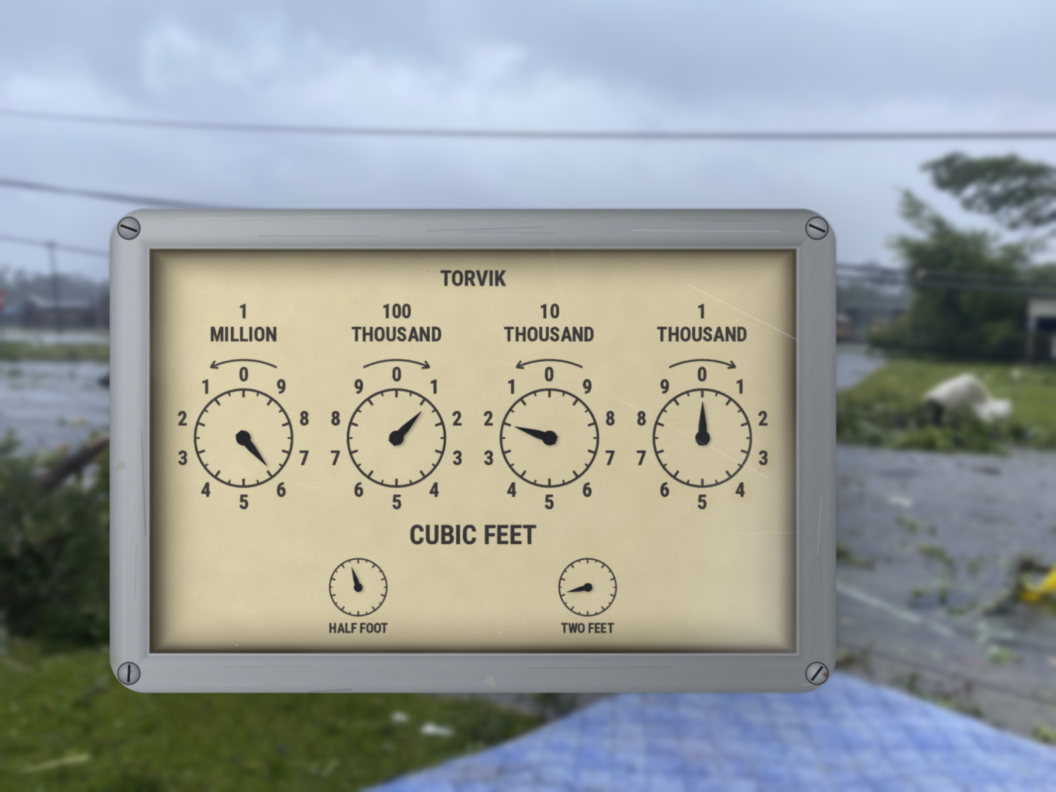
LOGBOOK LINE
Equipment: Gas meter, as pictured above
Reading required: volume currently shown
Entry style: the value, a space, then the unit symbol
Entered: 612000 ft³
